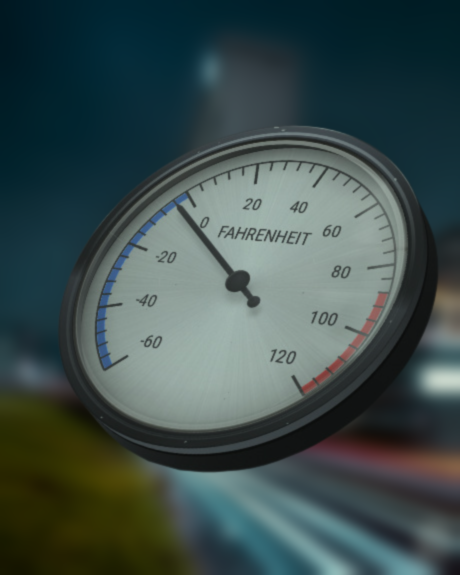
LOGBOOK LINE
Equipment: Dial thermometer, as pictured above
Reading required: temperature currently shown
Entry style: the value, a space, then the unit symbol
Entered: -4 °F
